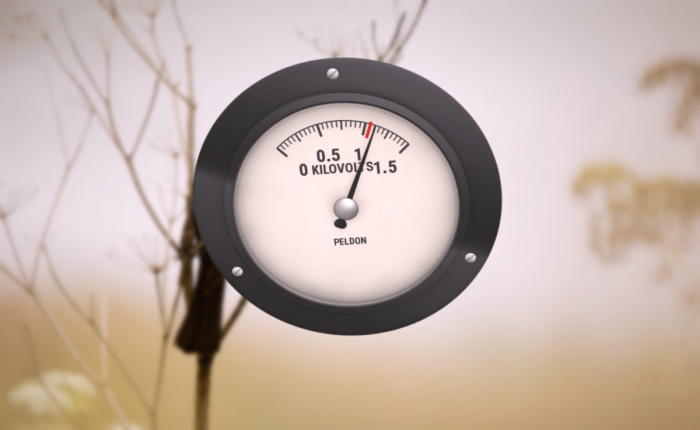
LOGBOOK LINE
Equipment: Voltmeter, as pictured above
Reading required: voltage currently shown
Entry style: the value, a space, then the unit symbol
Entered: 1.1 kV
